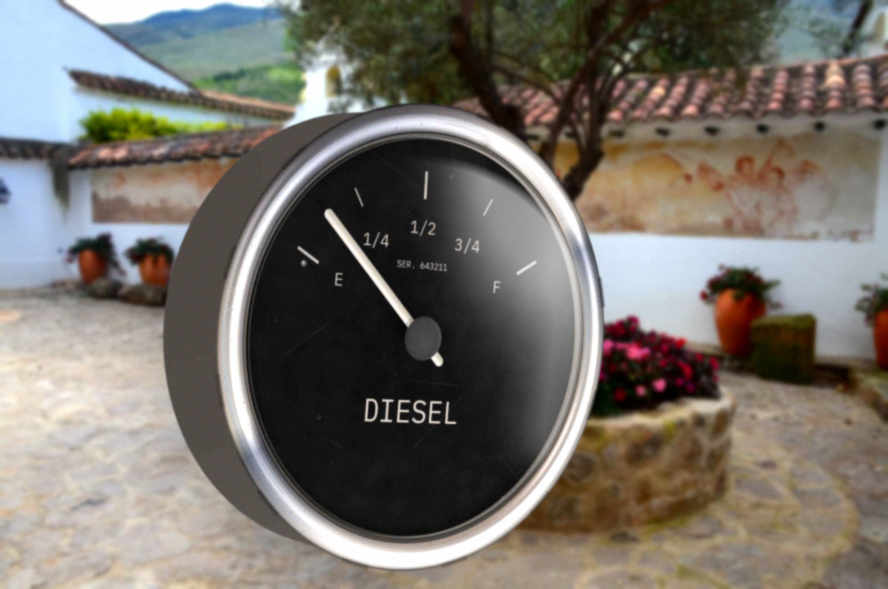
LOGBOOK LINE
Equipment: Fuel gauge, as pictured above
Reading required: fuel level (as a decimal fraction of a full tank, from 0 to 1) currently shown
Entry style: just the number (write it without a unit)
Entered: 0.125
